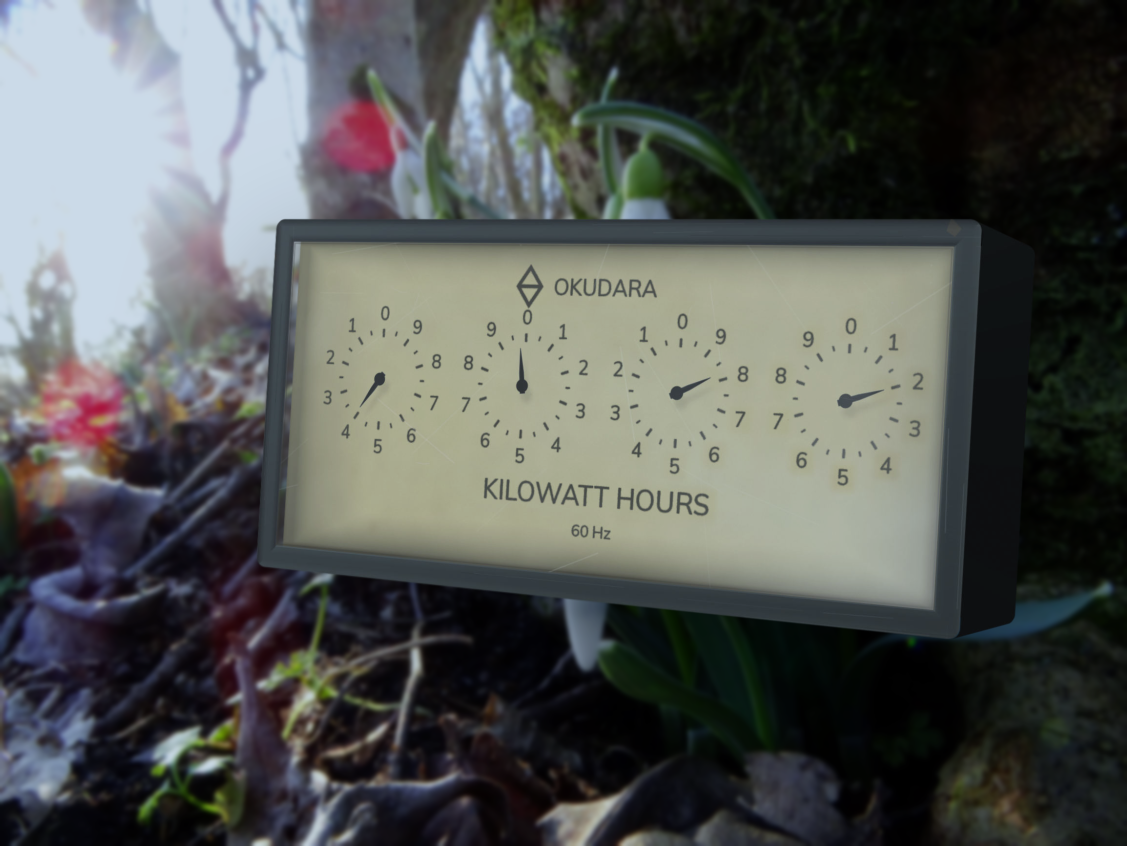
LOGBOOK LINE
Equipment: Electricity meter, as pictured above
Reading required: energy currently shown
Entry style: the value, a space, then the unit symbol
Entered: 3982 kWh
